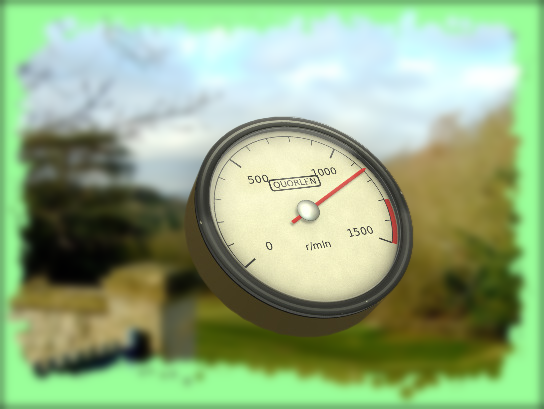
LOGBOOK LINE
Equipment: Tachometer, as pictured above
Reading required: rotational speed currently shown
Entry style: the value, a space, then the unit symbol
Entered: 1150 rpm
